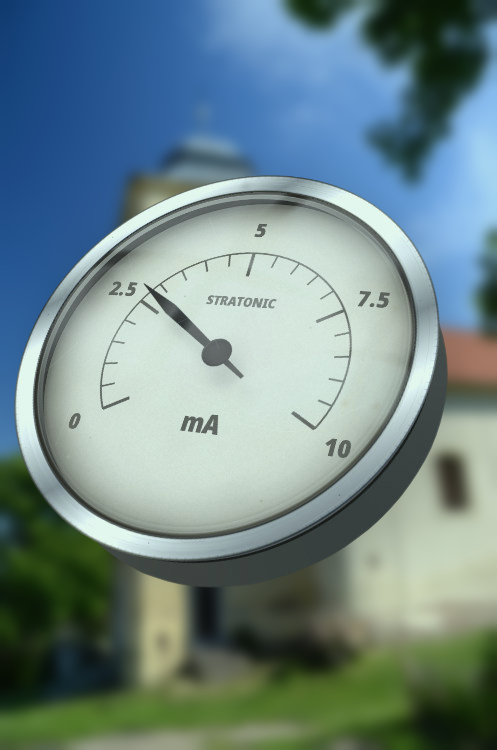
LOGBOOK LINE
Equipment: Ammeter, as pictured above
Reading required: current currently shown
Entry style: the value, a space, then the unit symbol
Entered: 2.75 mA
